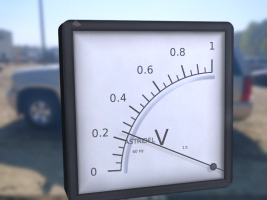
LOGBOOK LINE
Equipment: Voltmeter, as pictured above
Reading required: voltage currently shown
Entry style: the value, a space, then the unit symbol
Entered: 0.25 V
